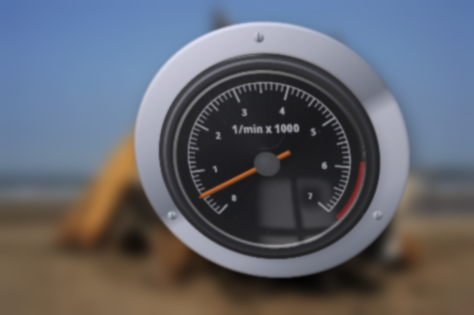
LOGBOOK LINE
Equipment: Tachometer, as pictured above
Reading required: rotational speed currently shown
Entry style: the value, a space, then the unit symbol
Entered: 500 rpm
